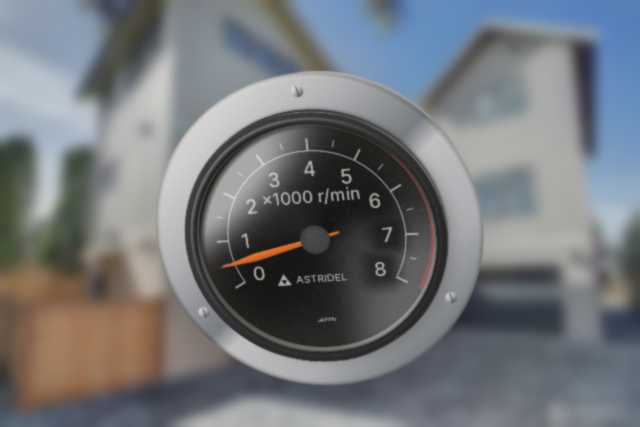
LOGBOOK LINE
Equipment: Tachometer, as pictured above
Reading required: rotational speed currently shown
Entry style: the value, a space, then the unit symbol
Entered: 500 rpm
